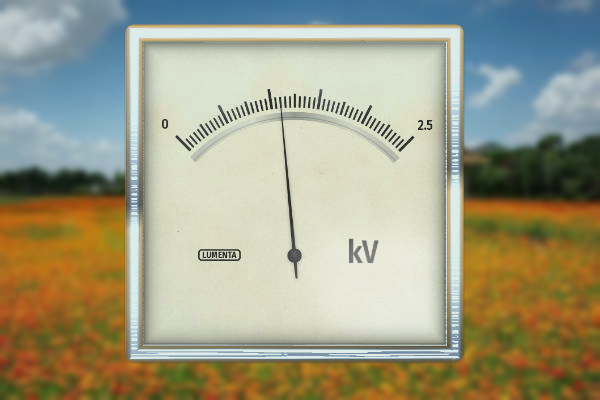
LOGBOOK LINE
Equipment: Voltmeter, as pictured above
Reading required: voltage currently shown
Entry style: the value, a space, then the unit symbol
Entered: 1.1 kV
